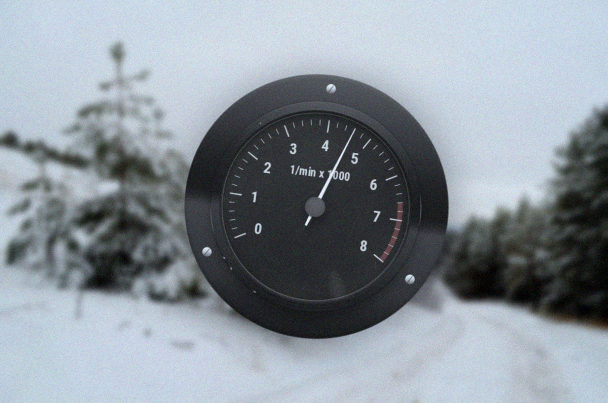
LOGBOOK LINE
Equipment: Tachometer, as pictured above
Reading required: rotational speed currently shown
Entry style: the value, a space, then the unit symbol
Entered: 4600 rpm
